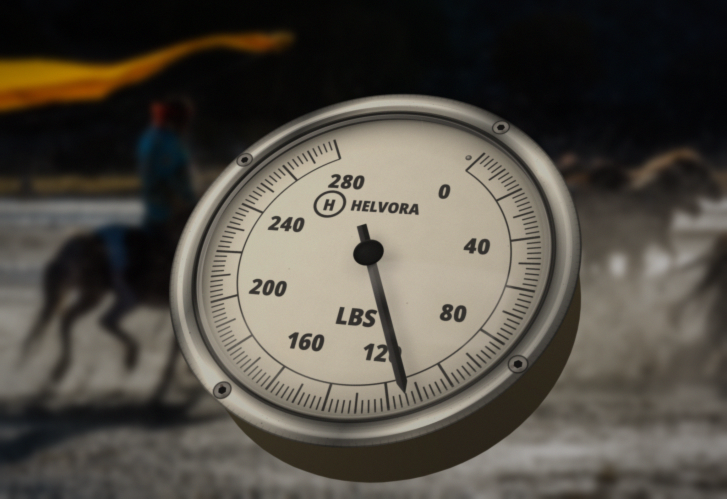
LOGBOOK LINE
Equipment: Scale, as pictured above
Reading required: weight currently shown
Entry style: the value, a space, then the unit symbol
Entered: 114 lb
